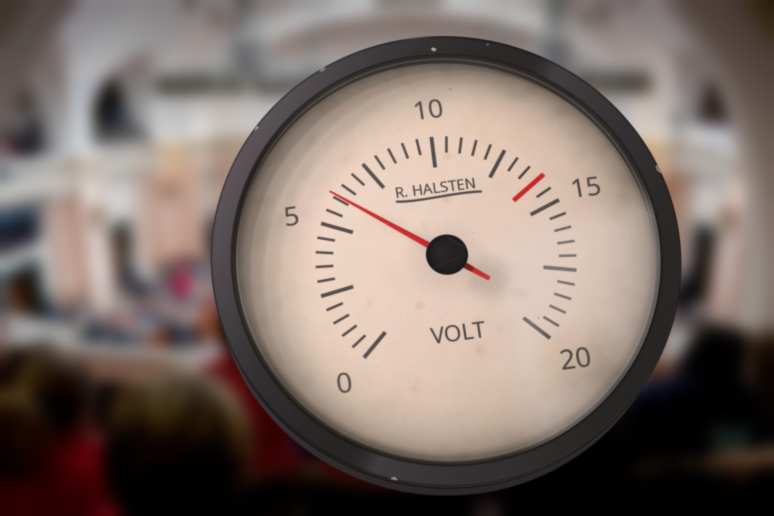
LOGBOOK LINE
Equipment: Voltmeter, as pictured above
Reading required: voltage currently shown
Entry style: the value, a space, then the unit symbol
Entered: 6 V
